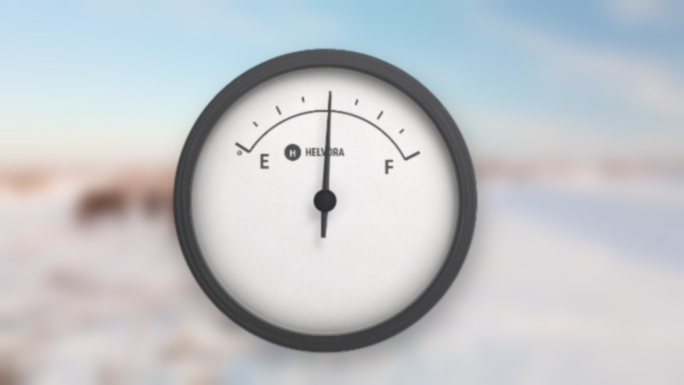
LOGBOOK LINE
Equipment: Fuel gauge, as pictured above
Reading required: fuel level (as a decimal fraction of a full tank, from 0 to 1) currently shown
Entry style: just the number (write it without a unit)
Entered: 0.5
